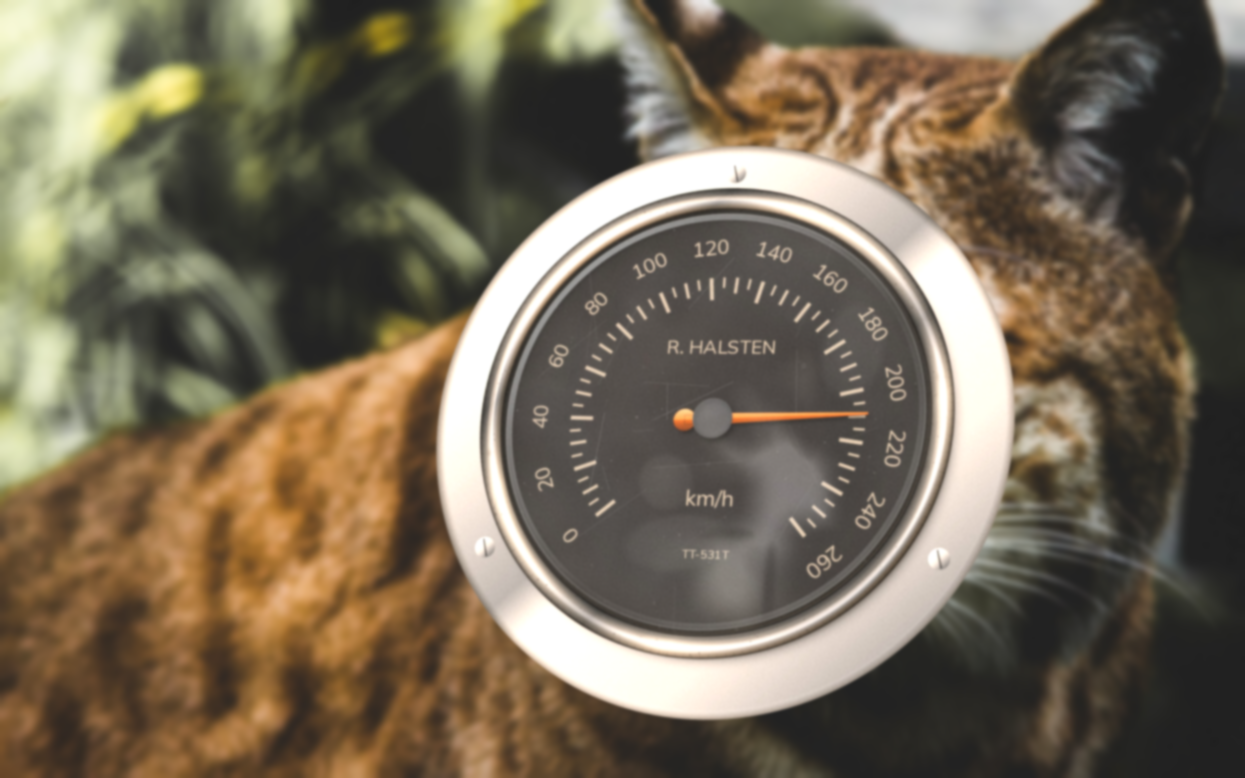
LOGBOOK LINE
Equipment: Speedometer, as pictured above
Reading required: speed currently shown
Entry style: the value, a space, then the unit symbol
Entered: 210 km/h
